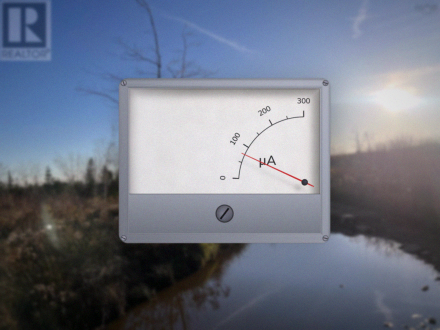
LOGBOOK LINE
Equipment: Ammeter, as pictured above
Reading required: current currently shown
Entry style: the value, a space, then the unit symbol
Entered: 75 µA
